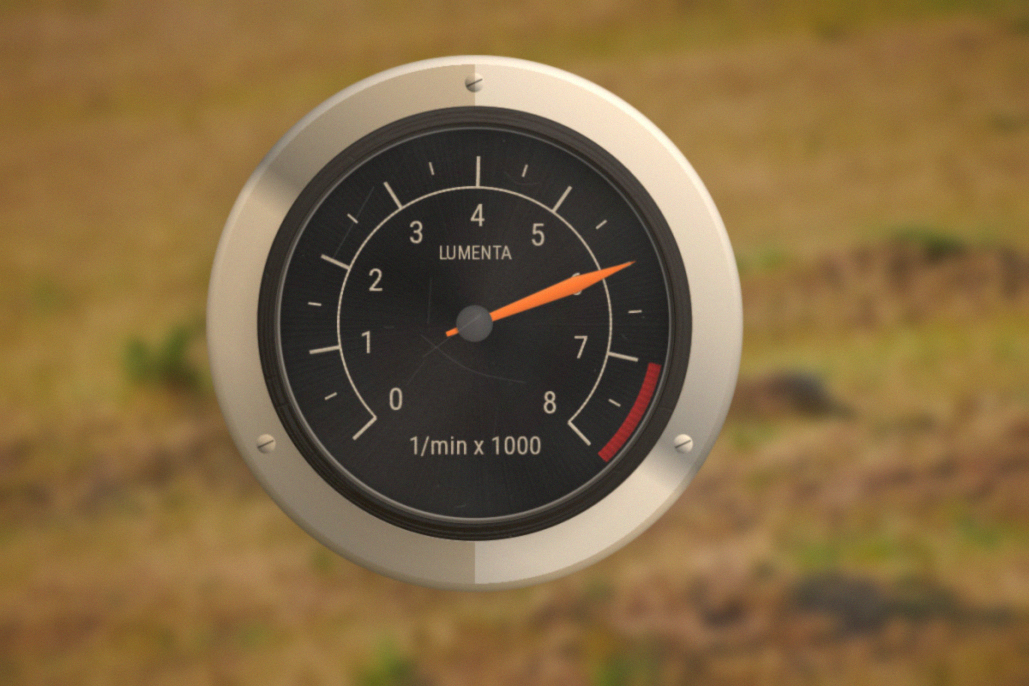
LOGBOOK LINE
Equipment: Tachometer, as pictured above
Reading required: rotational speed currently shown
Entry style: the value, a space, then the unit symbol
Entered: 6000 rpm
